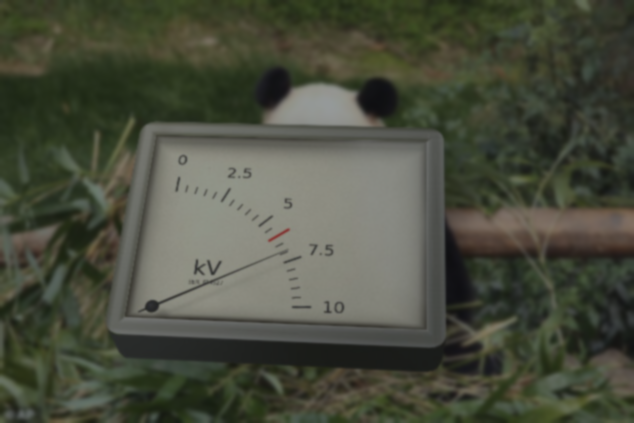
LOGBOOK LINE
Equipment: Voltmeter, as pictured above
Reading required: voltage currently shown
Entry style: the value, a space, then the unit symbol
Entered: 7 kV
